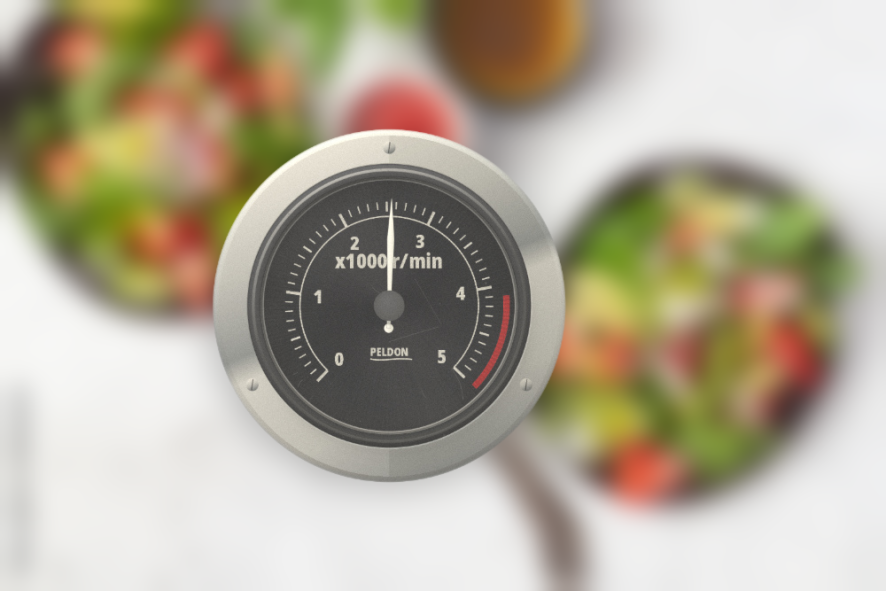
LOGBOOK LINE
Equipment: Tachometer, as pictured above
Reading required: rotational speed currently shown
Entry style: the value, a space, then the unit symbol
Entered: 2550 rpm
